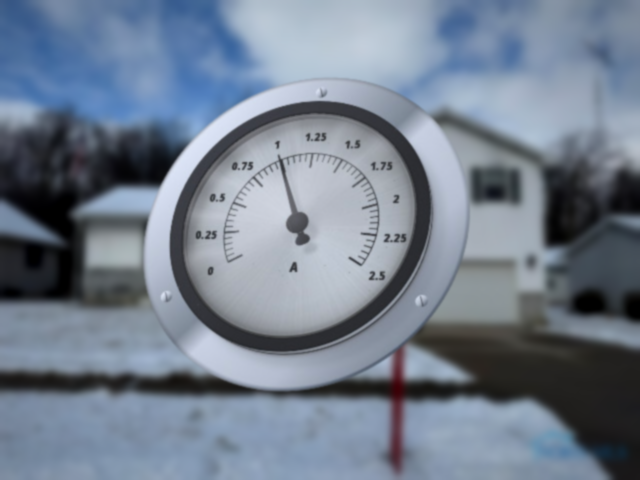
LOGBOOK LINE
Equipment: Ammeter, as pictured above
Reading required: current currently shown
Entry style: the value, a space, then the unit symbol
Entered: 1 A
